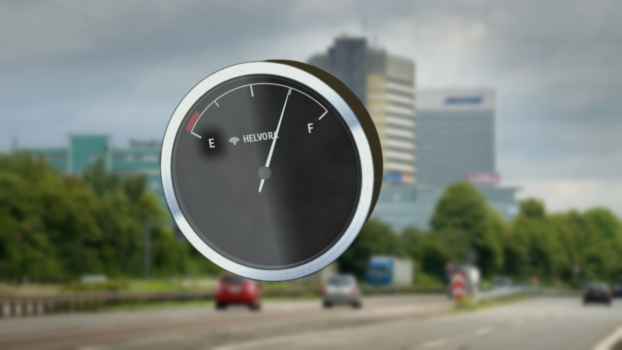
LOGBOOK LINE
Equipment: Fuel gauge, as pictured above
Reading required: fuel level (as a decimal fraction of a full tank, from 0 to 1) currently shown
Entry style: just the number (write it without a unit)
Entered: 0.75
